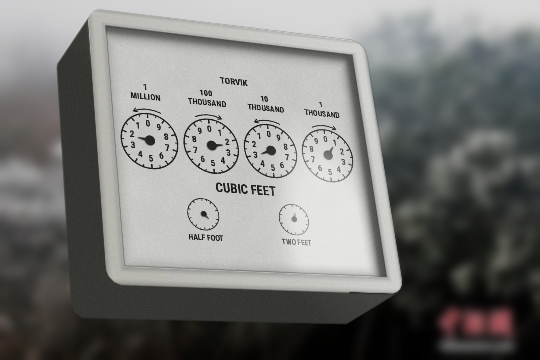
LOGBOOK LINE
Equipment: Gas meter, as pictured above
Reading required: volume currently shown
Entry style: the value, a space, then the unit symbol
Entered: 223100 ft³
